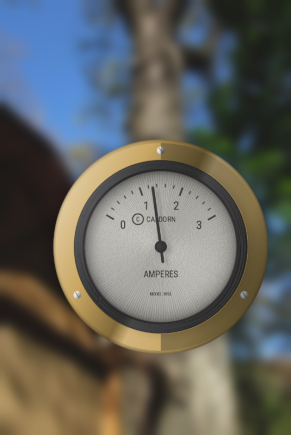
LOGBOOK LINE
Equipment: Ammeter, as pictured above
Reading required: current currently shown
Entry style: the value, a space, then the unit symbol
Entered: 1.3 A
